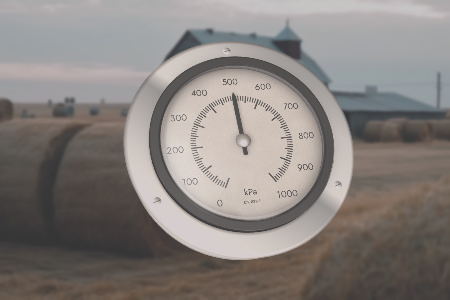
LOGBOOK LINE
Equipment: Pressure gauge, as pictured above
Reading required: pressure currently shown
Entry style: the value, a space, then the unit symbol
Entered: 500 kPa
